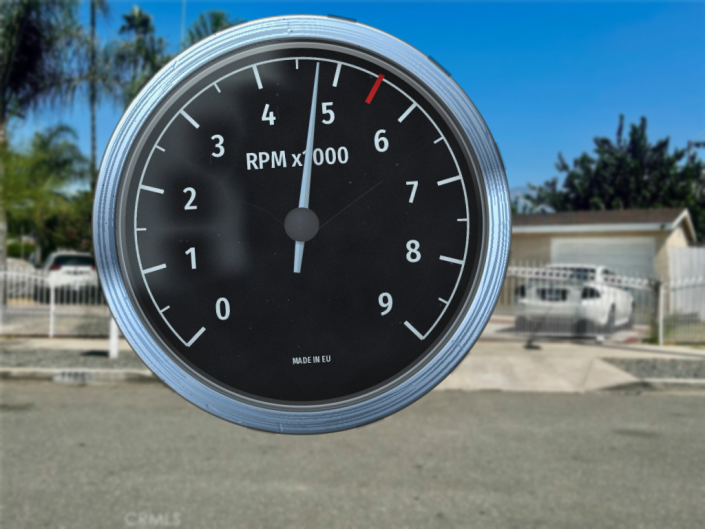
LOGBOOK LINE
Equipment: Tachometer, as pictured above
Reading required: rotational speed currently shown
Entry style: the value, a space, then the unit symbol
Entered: 4750 rpm
